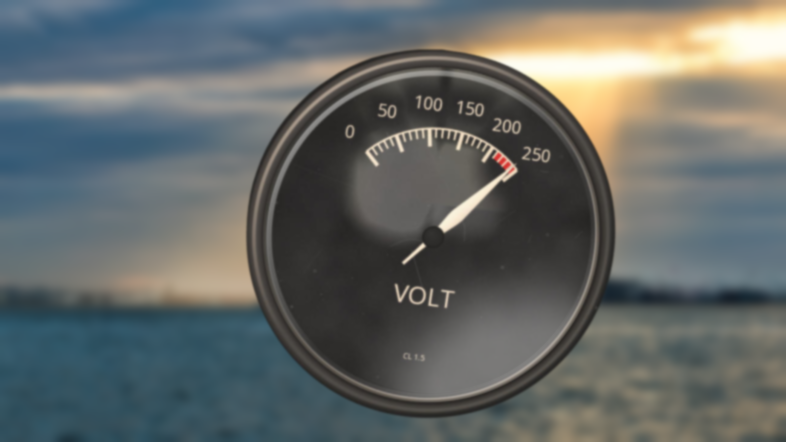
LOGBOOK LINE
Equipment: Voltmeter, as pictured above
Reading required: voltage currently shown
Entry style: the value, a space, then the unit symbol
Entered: 240 V
